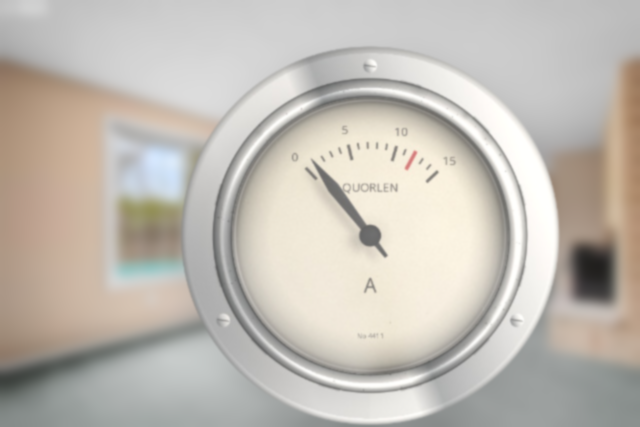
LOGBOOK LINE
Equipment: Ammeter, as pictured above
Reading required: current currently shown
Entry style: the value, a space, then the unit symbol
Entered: 1 A
